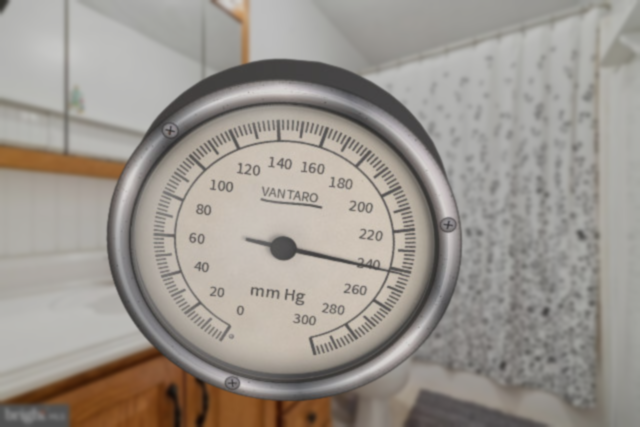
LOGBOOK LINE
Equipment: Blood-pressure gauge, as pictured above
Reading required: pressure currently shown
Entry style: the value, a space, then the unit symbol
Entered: 240 mmHg
